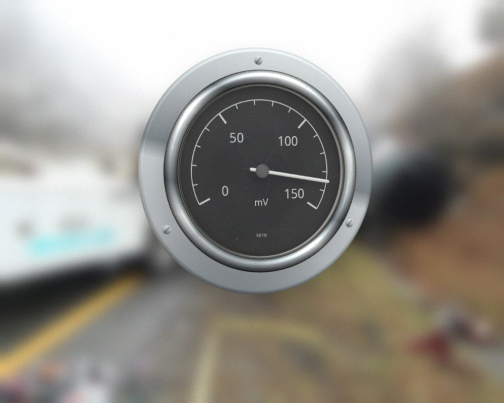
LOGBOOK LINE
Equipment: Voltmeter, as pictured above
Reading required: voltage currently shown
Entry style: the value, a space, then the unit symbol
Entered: 135 mV
